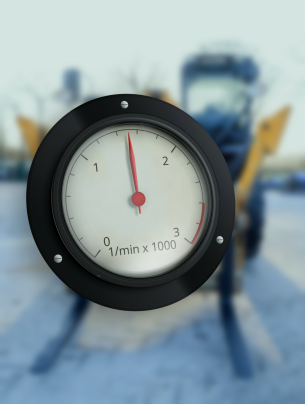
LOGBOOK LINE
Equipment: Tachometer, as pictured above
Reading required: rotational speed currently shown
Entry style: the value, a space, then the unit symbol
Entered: 1500 rpm
